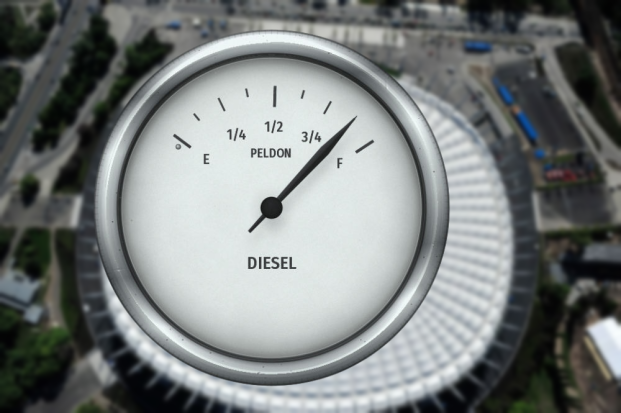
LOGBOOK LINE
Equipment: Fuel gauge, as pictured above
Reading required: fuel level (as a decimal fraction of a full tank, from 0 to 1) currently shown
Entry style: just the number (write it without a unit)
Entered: 0.875
